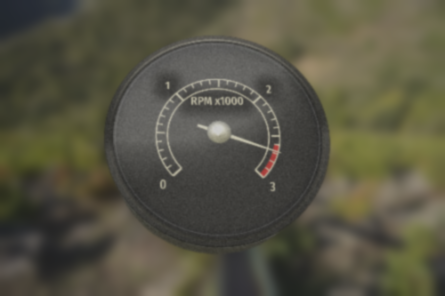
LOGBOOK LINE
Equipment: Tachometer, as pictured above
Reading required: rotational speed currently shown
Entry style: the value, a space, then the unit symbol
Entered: 2700 rpm
